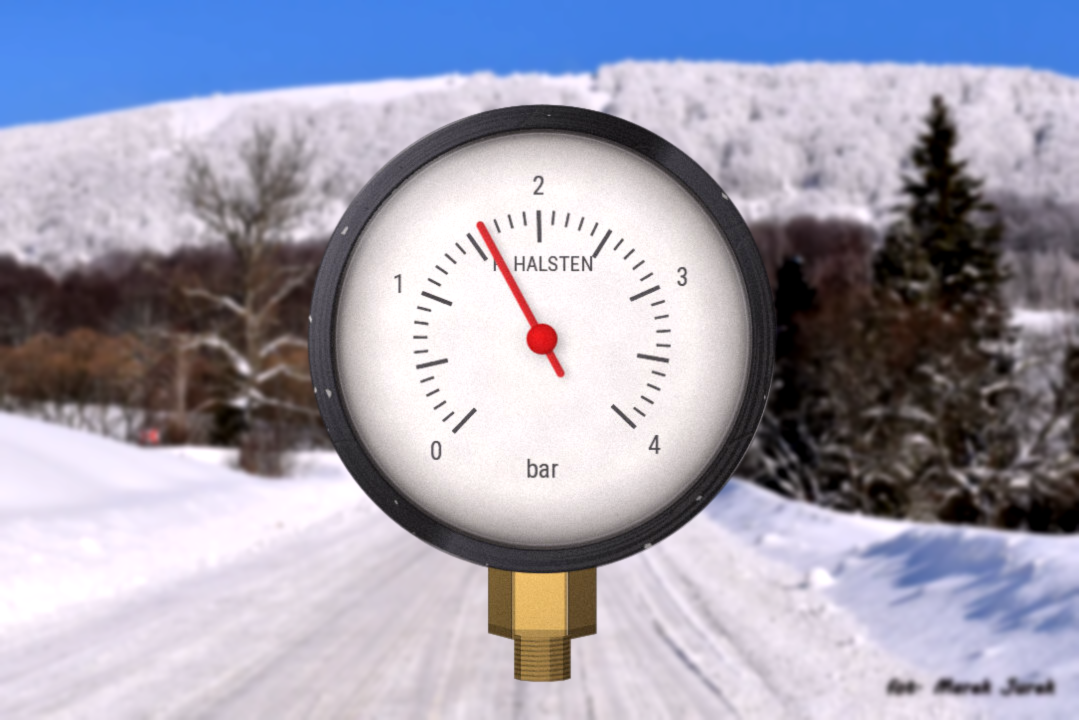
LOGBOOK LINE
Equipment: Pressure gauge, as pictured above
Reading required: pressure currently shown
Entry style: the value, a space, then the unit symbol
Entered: 1.6 bar
